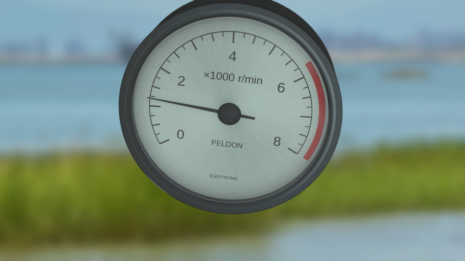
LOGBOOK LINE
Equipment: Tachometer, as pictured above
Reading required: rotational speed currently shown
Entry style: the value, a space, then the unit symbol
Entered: 1250 rpm
